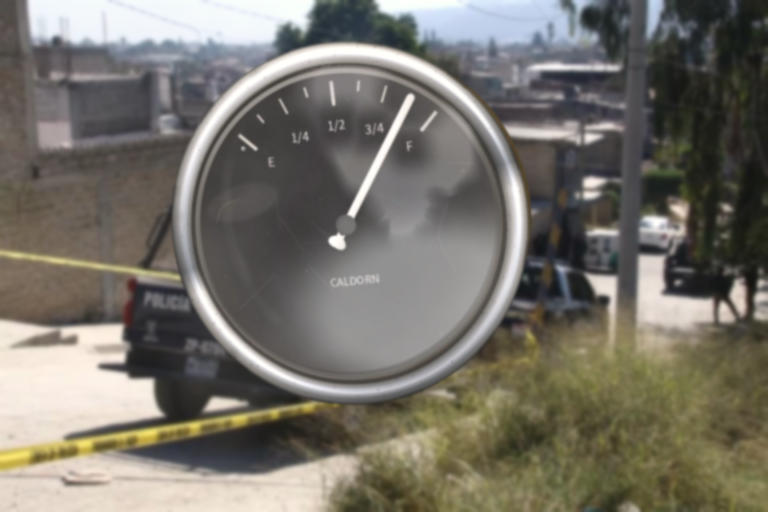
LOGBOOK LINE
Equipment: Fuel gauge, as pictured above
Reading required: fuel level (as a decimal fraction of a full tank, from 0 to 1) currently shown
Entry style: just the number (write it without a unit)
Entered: 0.875
